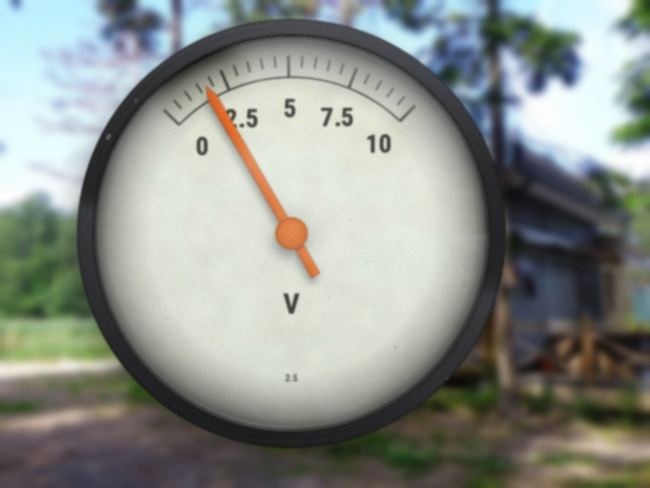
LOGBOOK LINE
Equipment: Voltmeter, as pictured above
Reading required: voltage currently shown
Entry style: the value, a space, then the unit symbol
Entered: 1.75 V
